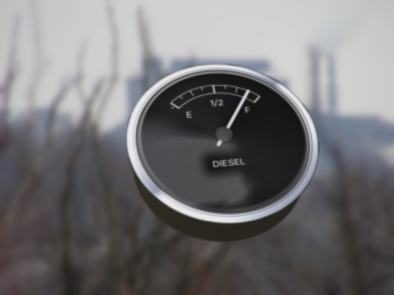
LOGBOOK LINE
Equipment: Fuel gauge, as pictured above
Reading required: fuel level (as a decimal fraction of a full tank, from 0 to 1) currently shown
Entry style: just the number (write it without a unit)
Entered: 0.875
